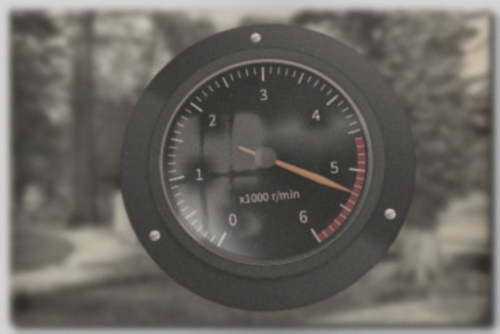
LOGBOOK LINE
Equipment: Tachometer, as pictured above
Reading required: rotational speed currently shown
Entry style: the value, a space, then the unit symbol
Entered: 5300 rpm
